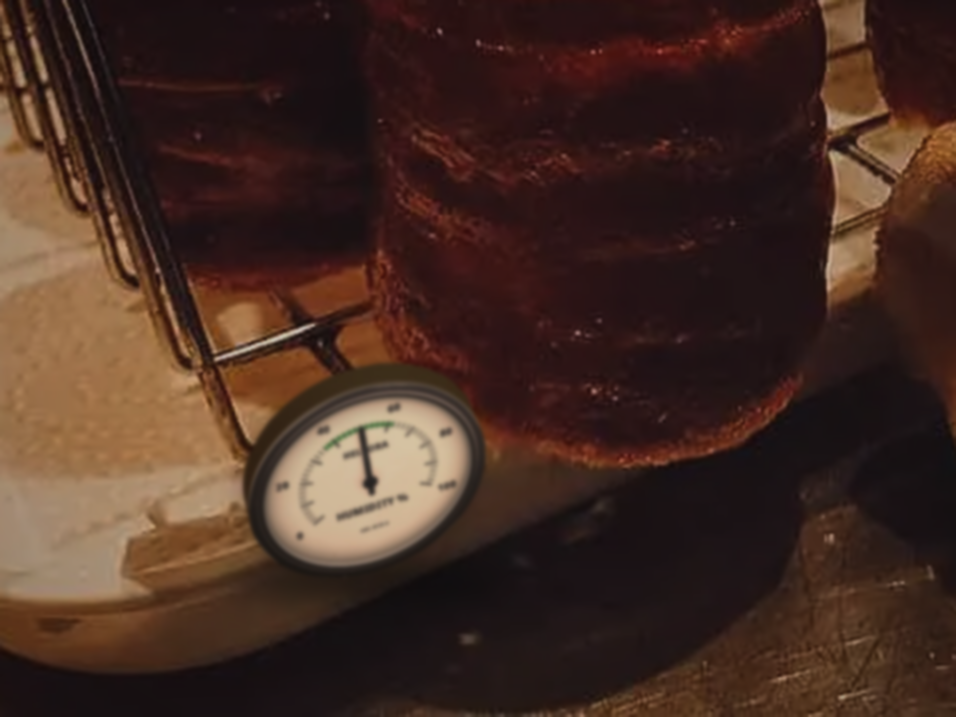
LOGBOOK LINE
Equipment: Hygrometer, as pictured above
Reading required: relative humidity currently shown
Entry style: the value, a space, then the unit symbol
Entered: 50 %
